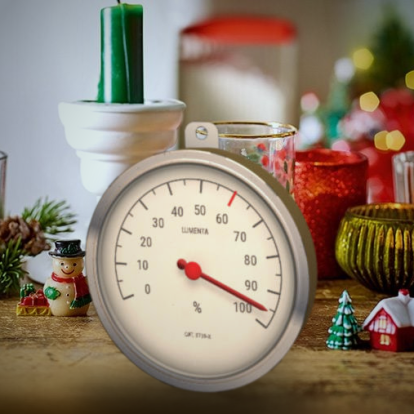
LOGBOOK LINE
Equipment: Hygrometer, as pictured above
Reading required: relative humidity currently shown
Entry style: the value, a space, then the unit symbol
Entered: 95 %
